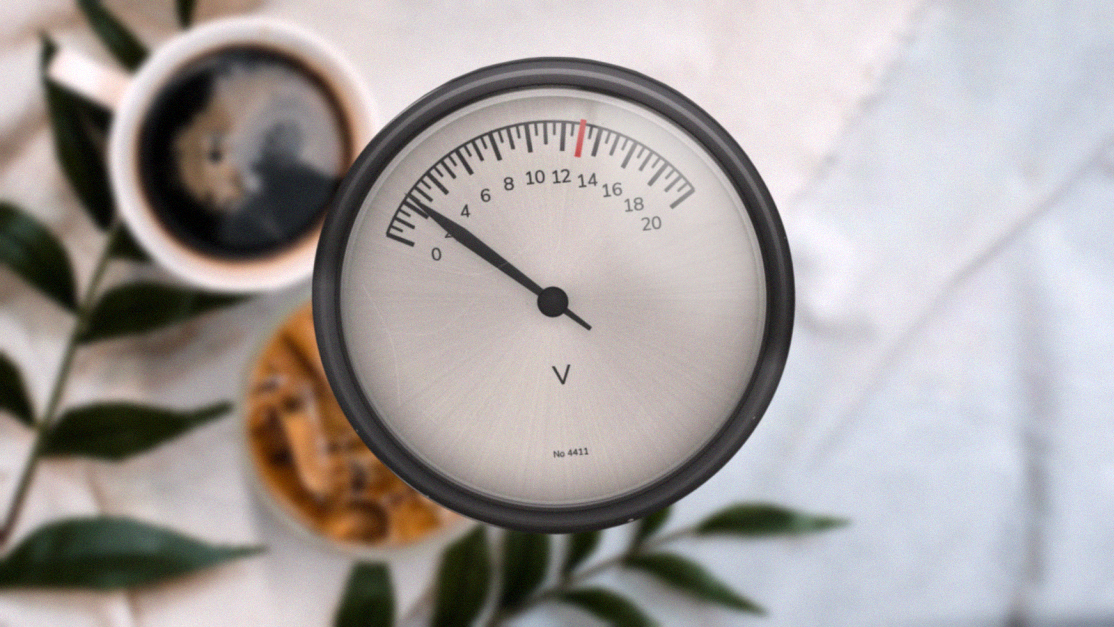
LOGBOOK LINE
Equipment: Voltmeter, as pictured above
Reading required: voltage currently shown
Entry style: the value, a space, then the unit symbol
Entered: 2.5 V
